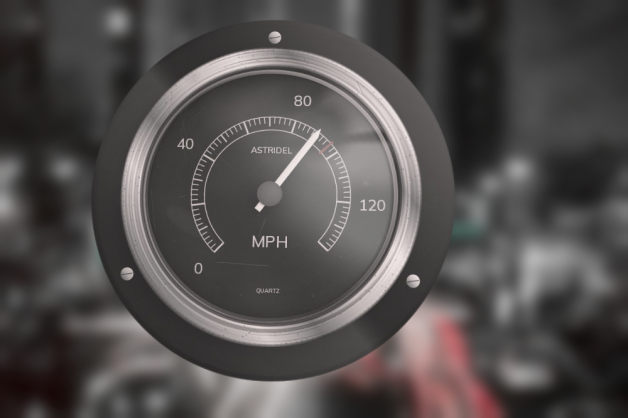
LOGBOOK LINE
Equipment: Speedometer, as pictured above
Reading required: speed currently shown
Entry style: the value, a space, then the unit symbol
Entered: 90 mph
